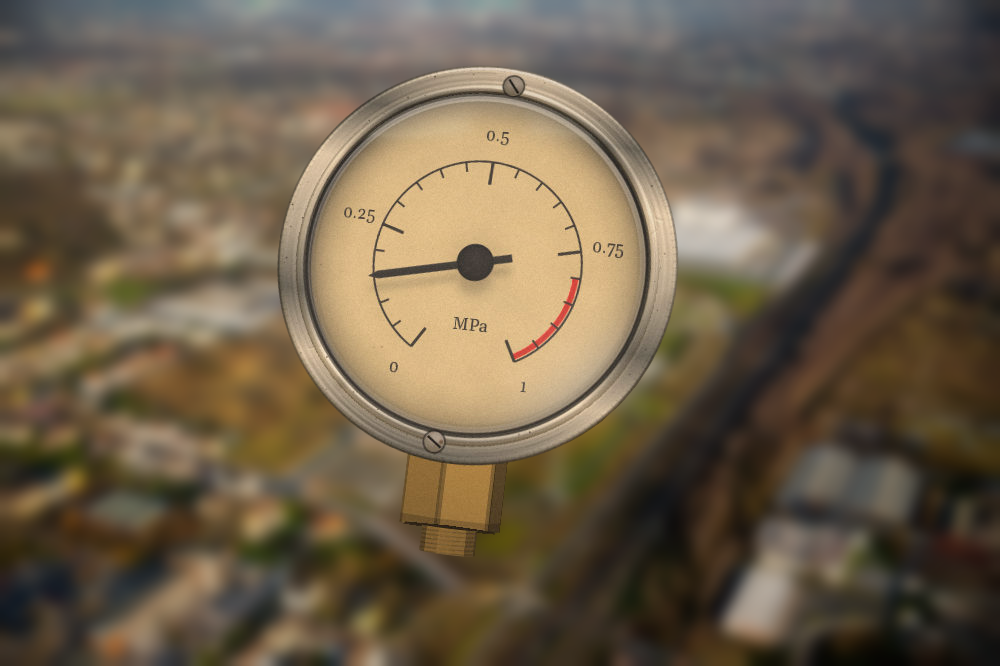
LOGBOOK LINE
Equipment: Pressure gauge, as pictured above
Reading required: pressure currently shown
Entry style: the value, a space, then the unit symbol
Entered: 0.15 MPa
